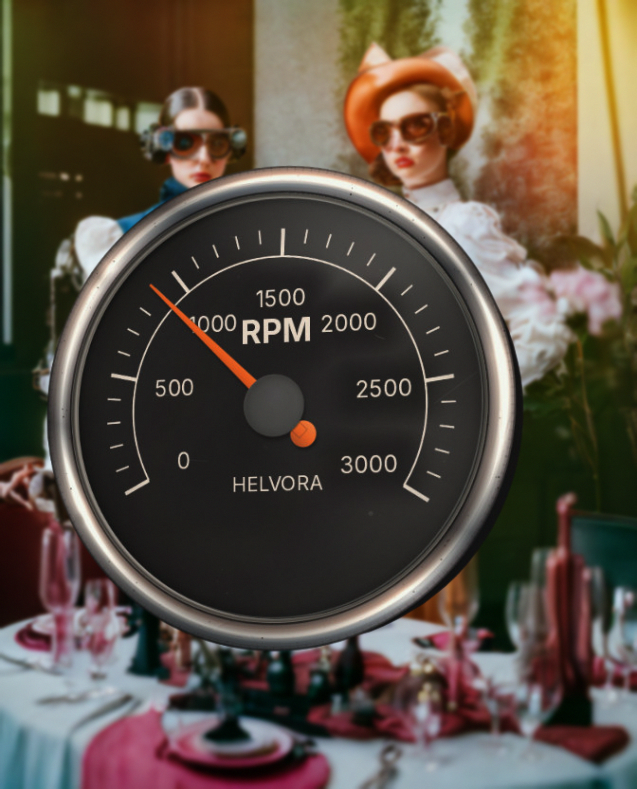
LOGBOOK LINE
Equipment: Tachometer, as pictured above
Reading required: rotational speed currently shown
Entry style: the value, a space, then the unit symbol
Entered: 900 rpm
